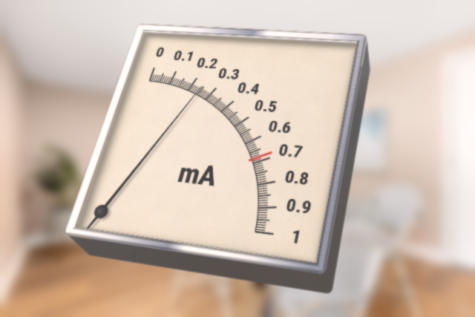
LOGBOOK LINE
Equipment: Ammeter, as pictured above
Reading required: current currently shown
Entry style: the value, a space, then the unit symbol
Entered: 0.25 mA
